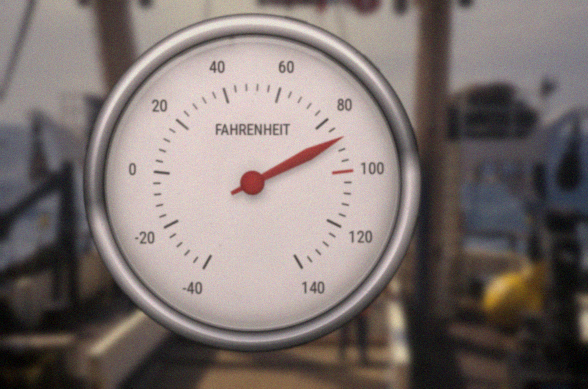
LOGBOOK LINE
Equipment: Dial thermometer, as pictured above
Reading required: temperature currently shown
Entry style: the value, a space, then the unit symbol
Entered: 88 °F
